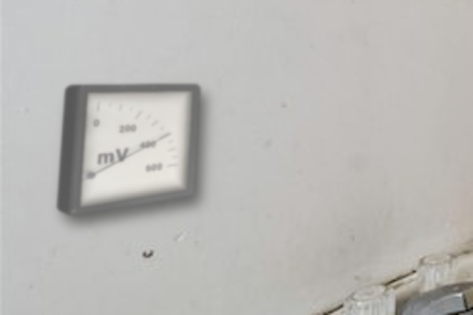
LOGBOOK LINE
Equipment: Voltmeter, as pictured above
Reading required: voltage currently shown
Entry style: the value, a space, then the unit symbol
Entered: 400 mV
